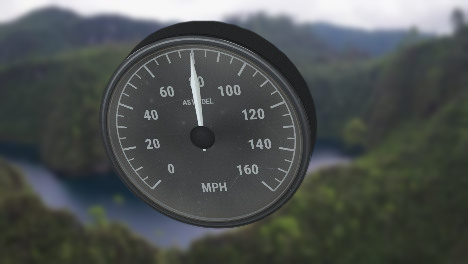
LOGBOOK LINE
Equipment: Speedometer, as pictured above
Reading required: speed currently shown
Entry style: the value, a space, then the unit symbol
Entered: 80 mph
